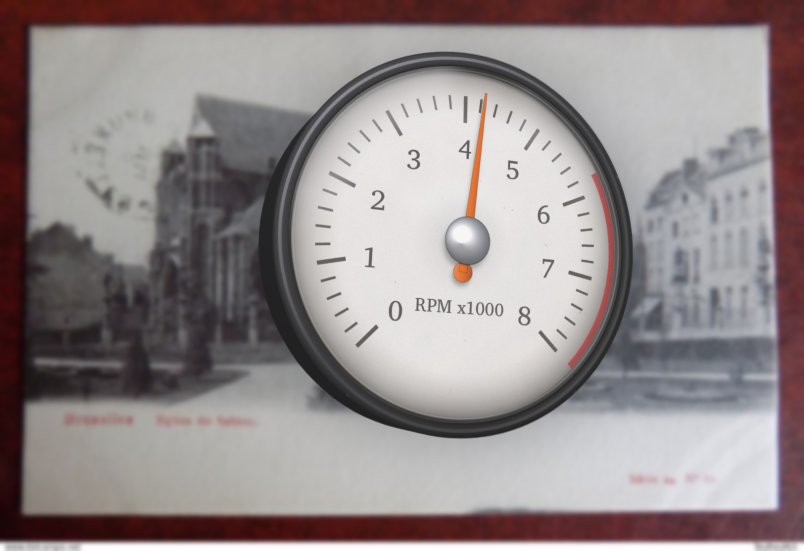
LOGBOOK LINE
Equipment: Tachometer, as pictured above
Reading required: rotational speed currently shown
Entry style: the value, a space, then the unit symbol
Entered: 4200 rpm
